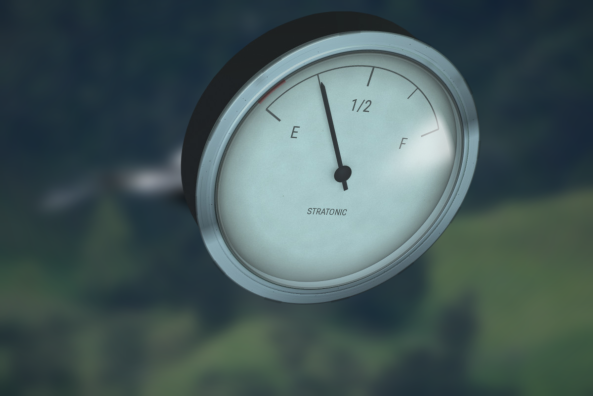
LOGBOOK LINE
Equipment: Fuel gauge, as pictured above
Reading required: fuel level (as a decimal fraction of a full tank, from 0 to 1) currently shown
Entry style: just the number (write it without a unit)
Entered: 0.25
